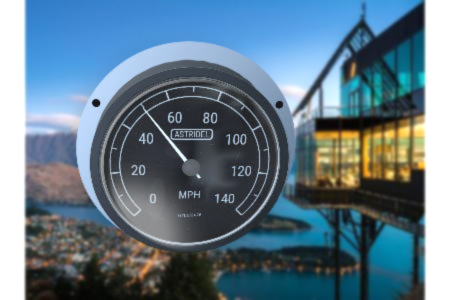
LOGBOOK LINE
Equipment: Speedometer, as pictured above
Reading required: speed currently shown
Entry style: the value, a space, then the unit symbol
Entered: 50 mph
